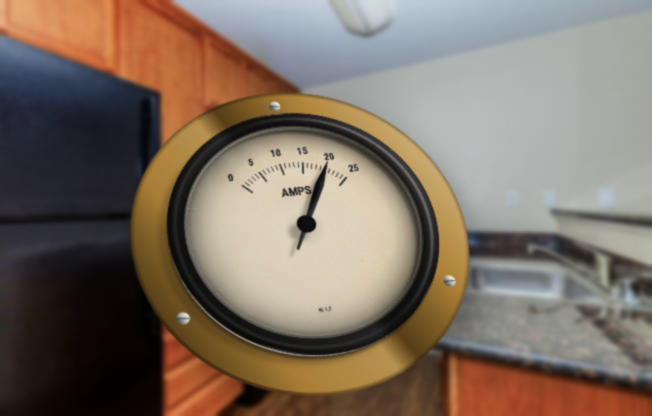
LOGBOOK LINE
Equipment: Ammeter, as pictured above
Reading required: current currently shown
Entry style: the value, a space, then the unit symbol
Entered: 20 A
